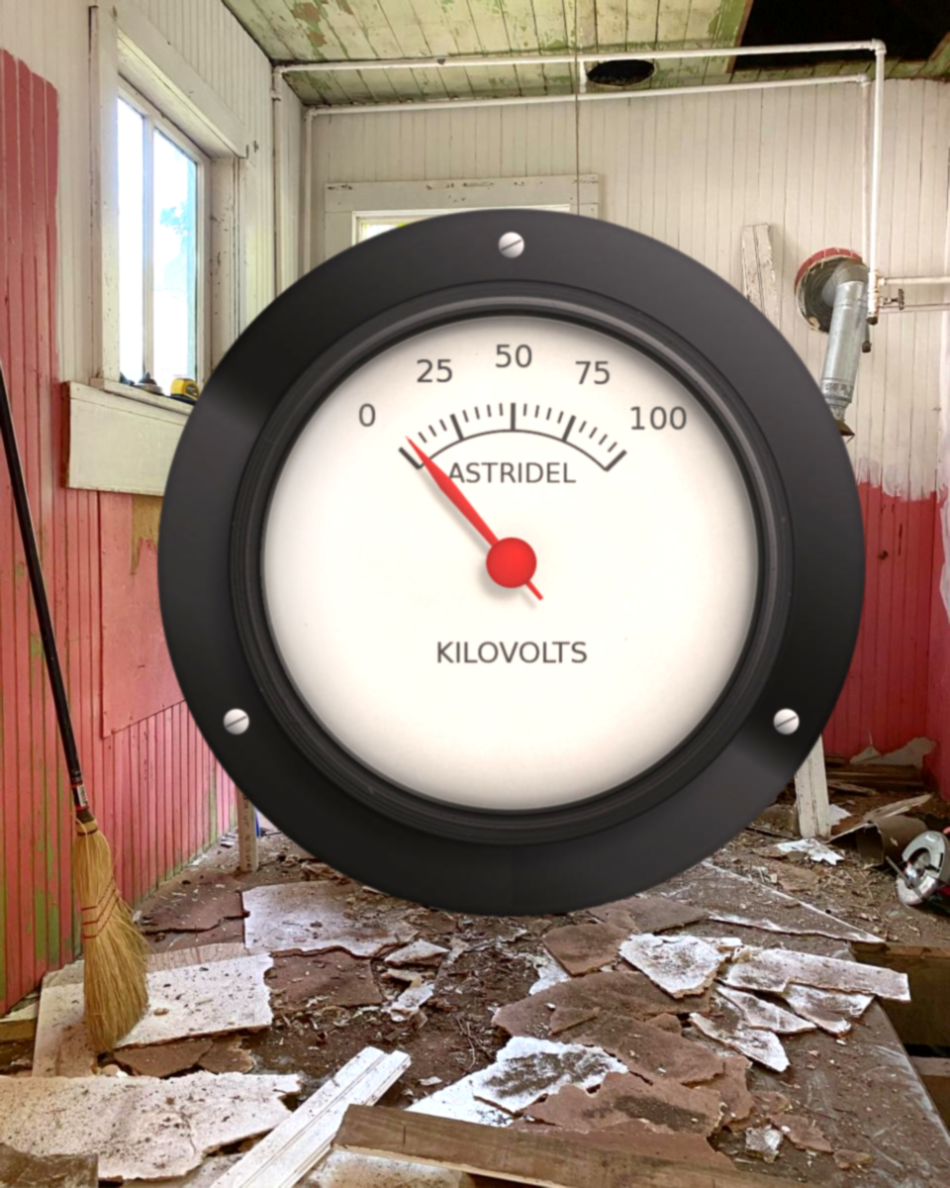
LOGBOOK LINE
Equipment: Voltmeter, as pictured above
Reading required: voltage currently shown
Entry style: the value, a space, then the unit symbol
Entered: 5 kV
